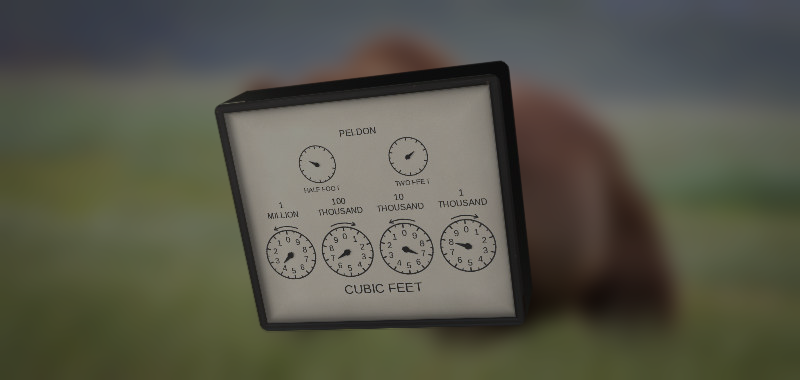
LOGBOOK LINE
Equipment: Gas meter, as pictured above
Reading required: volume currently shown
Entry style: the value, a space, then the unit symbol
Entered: 366800 ft³
